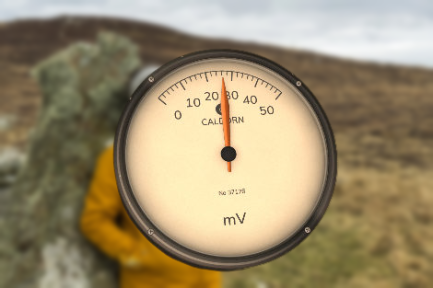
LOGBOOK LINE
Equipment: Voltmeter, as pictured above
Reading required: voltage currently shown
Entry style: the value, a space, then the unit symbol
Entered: 26 mV
